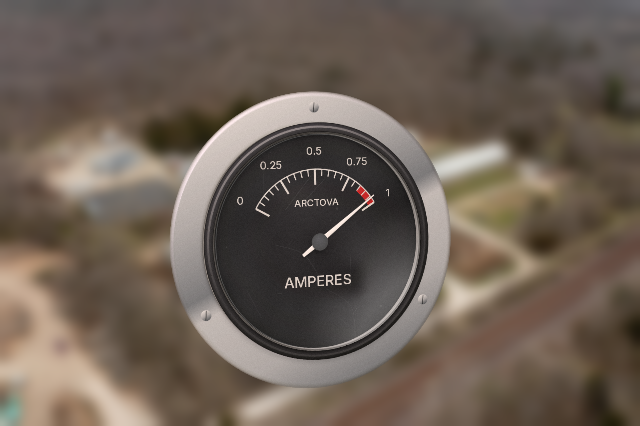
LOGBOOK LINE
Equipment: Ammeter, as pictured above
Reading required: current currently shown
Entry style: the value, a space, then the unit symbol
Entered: 0.95 A
